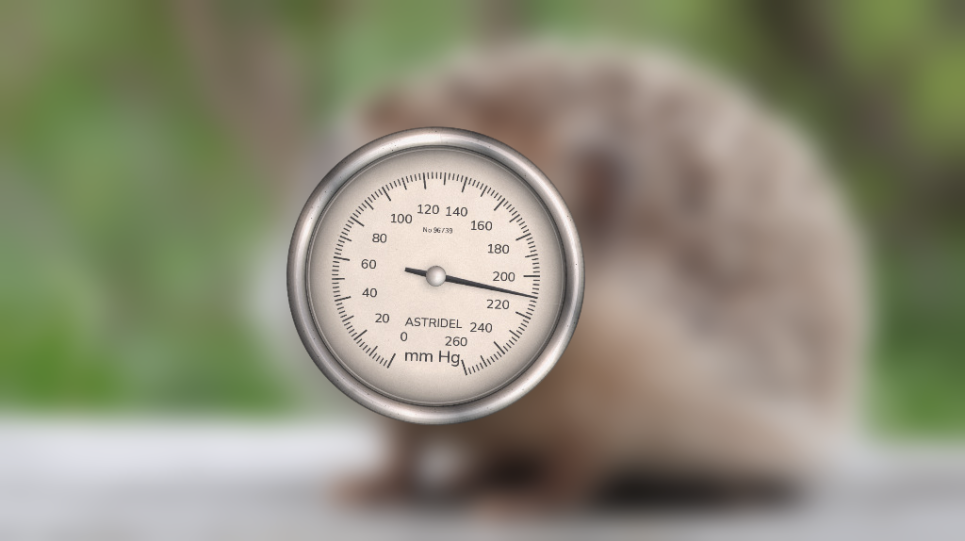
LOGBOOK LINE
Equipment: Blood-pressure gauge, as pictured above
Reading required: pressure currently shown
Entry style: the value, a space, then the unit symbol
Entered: 210 mmHg
